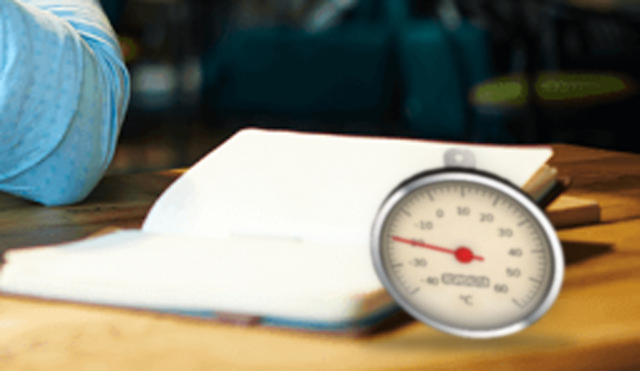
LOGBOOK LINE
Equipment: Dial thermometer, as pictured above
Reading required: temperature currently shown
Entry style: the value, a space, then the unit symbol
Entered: -20 °C
